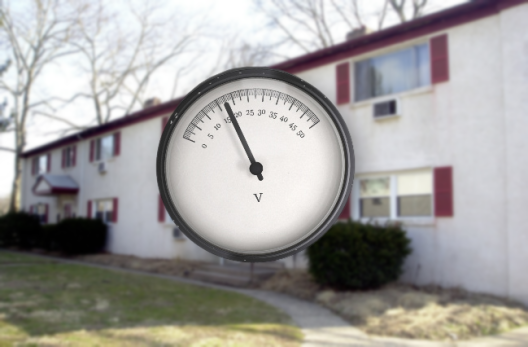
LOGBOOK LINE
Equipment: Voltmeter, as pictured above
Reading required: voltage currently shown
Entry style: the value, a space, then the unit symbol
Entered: 17.5 V
